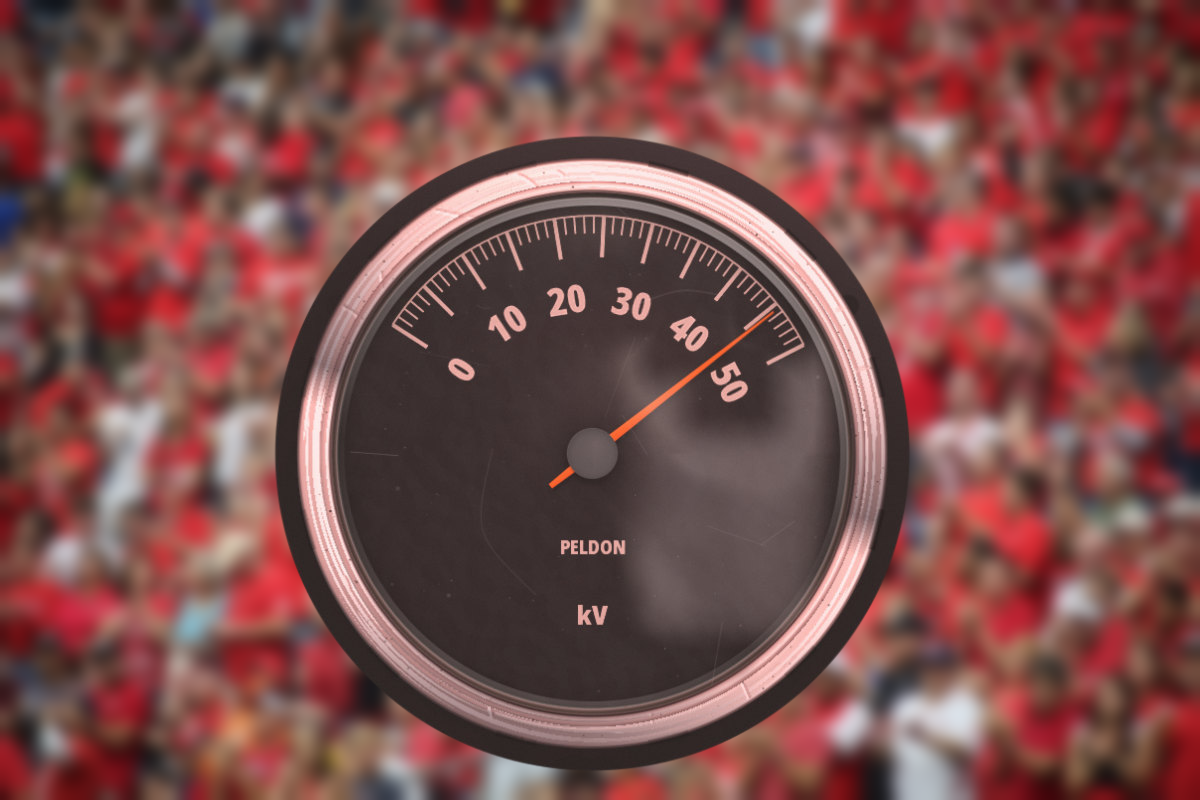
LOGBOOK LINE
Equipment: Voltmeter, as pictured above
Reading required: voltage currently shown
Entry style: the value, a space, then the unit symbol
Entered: 45.5 kV
